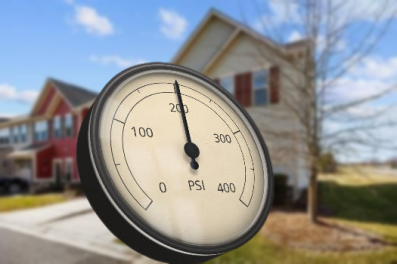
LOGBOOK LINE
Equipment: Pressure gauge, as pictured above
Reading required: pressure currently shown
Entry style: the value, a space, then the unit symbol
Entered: 200 psi
